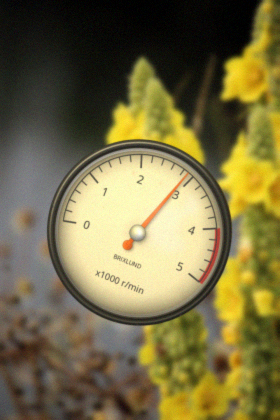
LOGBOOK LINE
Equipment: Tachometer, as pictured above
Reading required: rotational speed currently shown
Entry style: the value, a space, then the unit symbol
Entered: 2900 rpm
